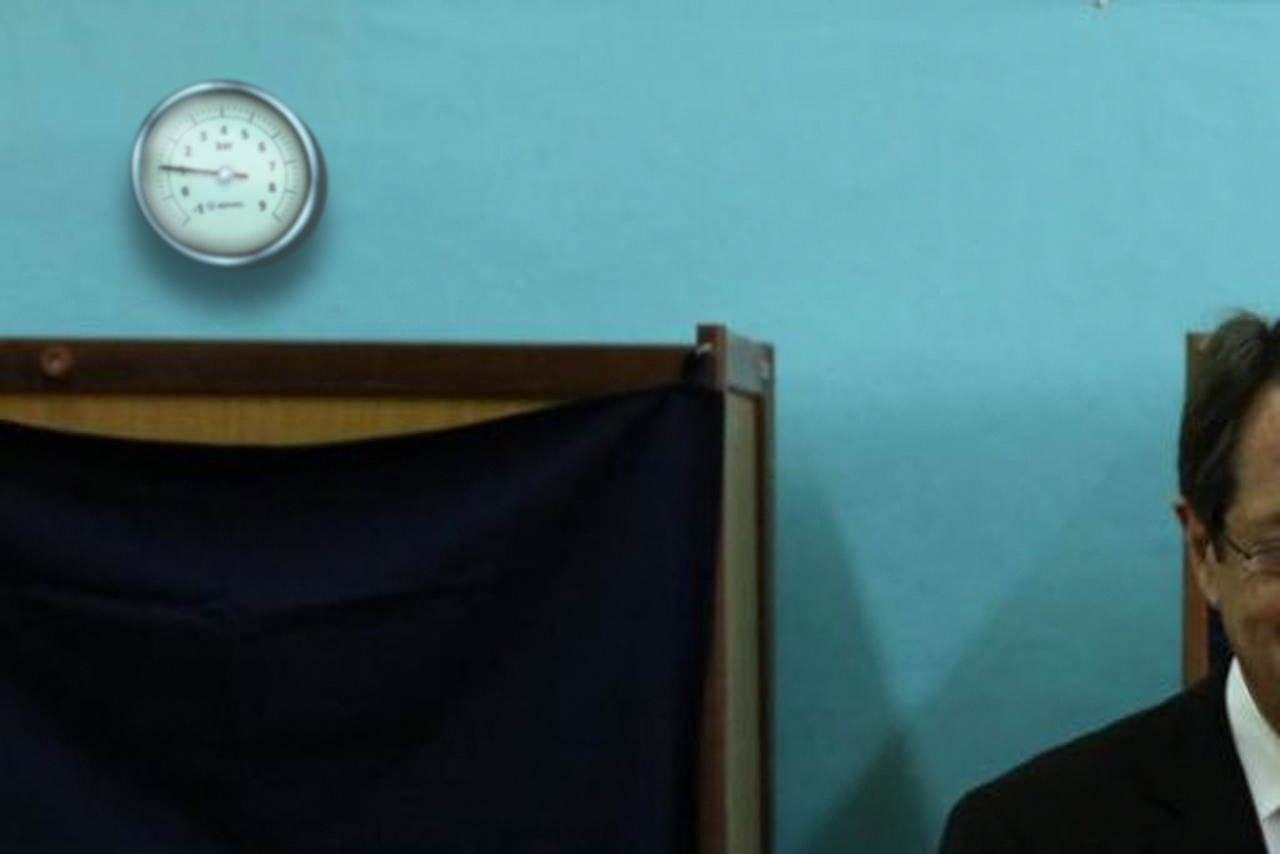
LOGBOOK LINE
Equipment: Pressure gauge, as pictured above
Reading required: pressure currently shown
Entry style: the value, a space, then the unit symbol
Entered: 1 bar
